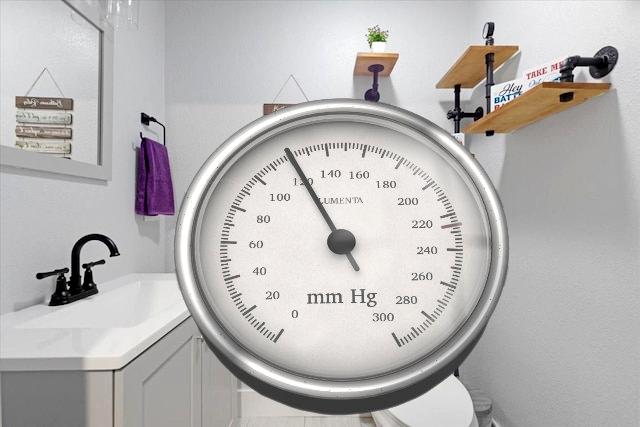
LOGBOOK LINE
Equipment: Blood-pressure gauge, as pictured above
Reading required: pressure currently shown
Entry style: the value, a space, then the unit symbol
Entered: 120 mmHg
